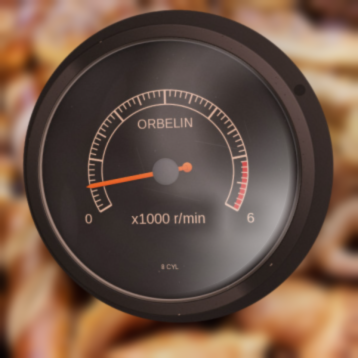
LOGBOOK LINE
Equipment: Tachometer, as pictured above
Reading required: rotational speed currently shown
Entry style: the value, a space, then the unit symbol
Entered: 500 rpm
